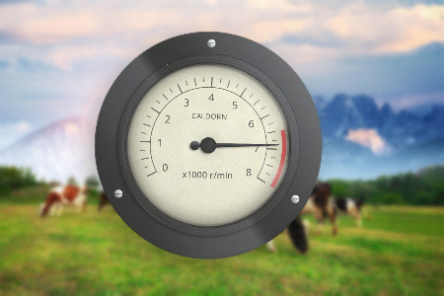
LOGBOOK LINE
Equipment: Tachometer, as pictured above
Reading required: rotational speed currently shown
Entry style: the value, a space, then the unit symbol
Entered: 6875 rpm
